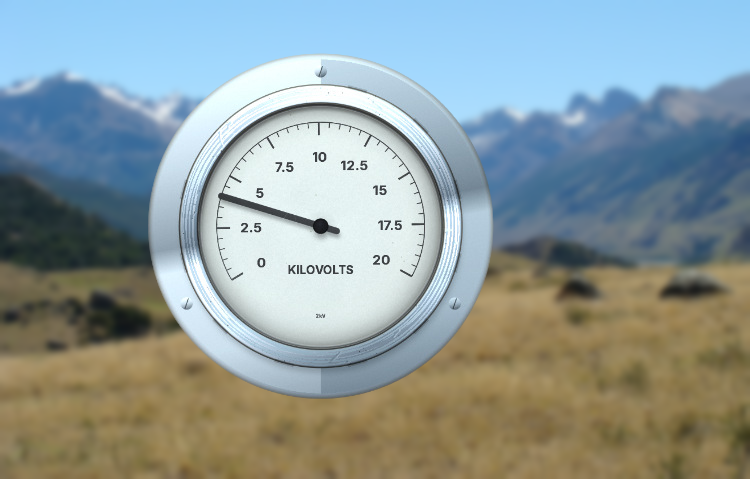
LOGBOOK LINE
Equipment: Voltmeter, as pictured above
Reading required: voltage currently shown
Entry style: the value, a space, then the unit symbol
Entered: 4 kV
